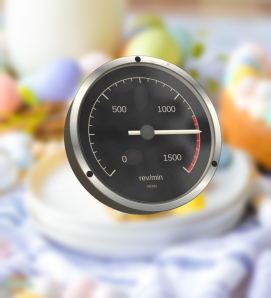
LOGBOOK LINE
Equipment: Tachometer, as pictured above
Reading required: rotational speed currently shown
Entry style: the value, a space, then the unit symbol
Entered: 1250 rpm
